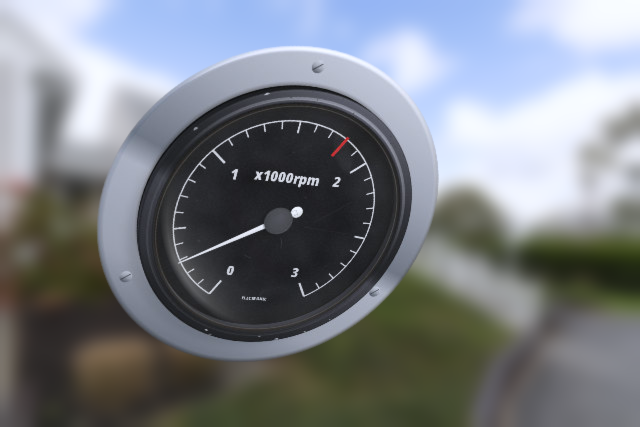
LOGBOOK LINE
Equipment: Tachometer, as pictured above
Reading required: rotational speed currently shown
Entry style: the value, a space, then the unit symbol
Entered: 300 rpm
